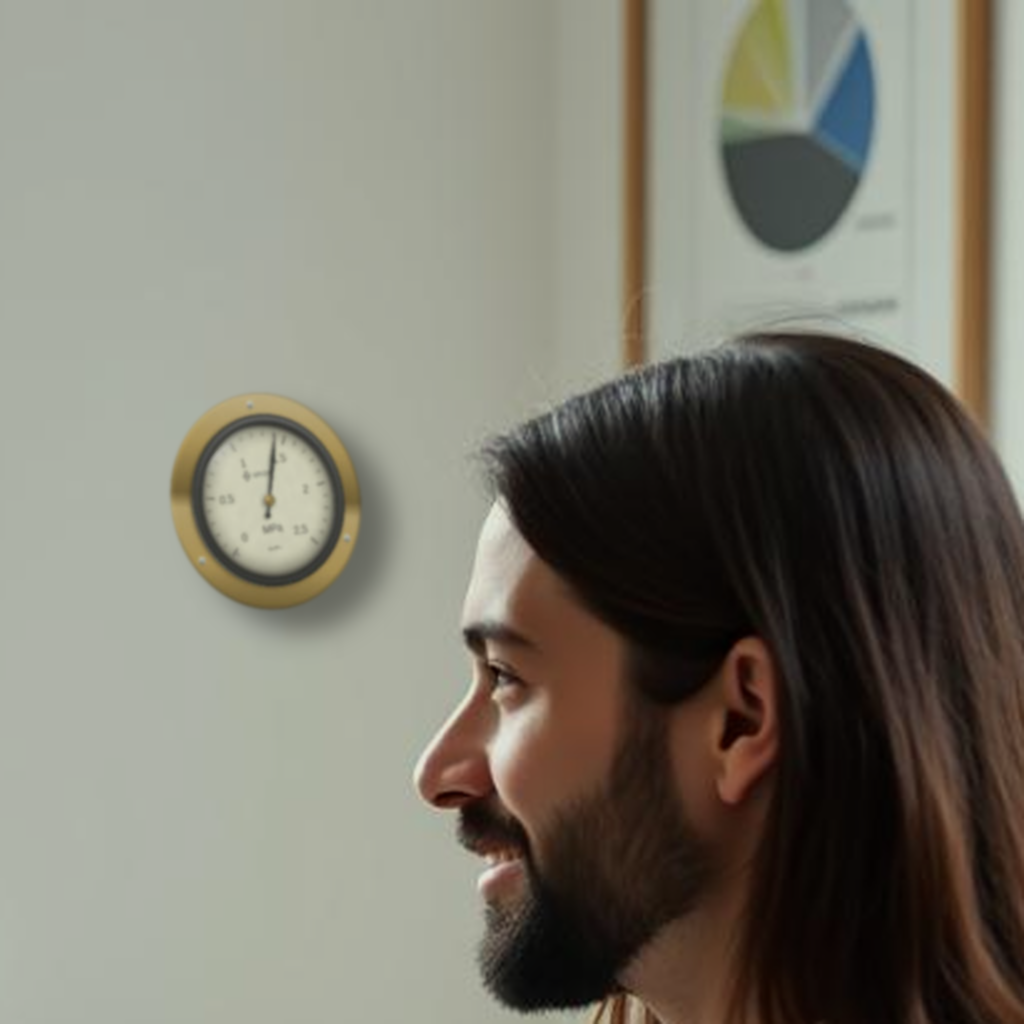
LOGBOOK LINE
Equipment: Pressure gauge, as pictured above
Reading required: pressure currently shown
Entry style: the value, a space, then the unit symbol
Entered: 1.4 MPa
